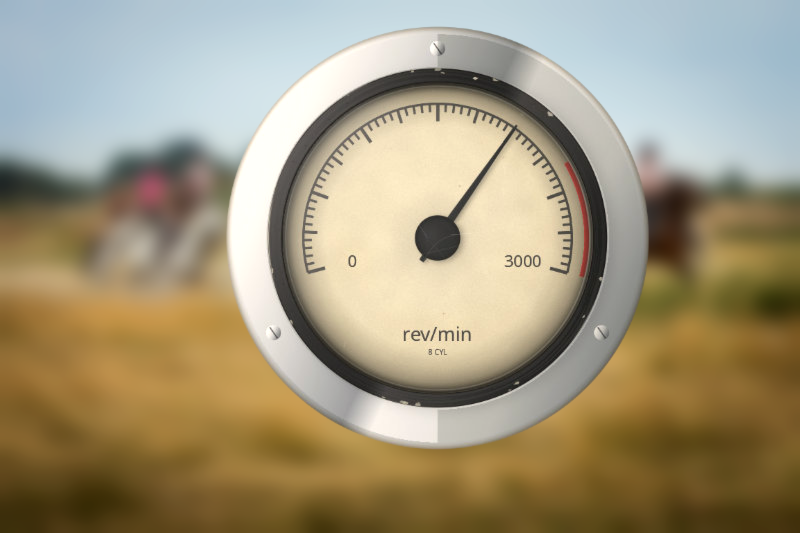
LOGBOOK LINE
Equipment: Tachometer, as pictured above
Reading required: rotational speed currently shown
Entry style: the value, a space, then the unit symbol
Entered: 2000 rpm
